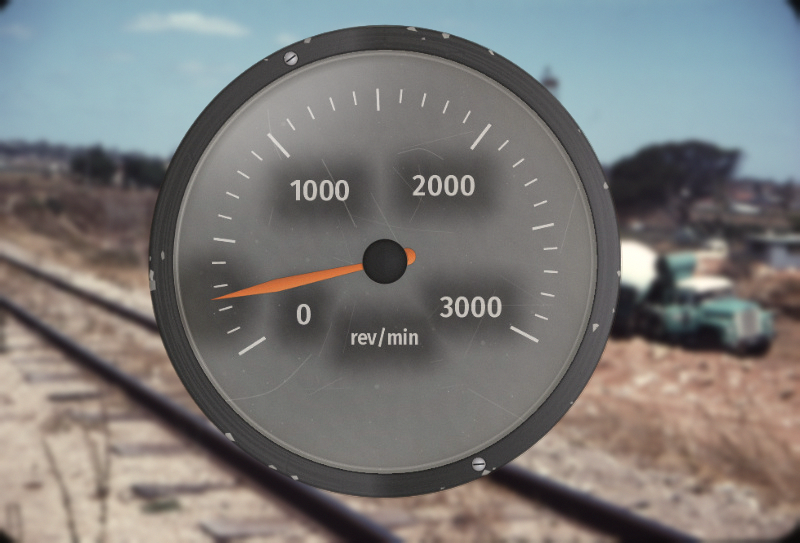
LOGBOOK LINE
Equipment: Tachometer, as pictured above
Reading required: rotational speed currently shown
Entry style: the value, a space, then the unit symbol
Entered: 250 rpm
